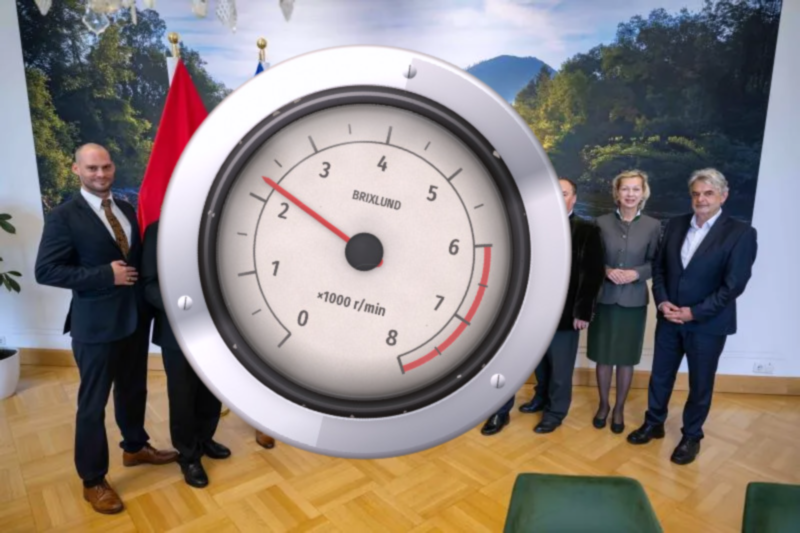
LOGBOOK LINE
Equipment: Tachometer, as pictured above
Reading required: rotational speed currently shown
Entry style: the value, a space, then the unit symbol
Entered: 2250 rpm
